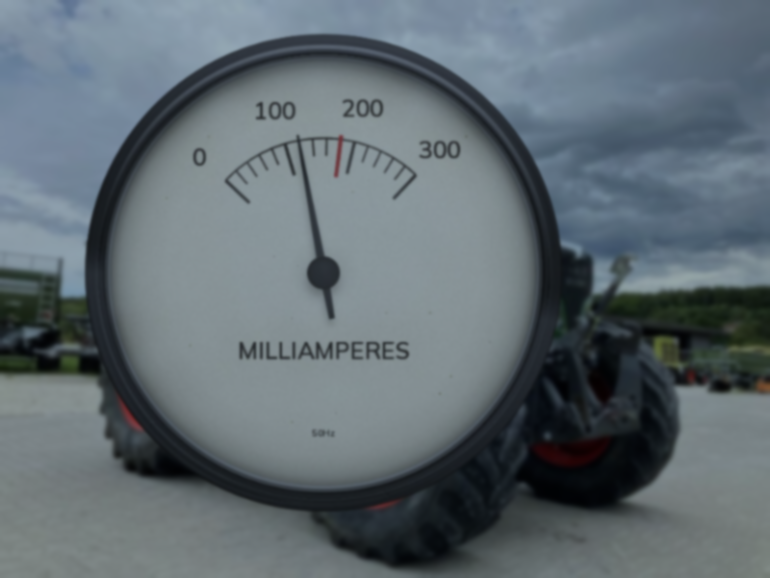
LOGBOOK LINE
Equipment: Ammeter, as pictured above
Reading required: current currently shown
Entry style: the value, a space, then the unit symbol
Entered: 120 mA
